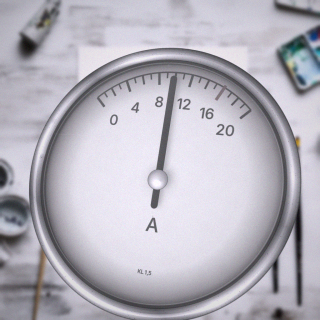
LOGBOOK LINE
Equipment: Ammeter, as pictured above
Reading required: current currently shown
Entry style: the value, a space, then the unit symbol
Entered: 10 A
